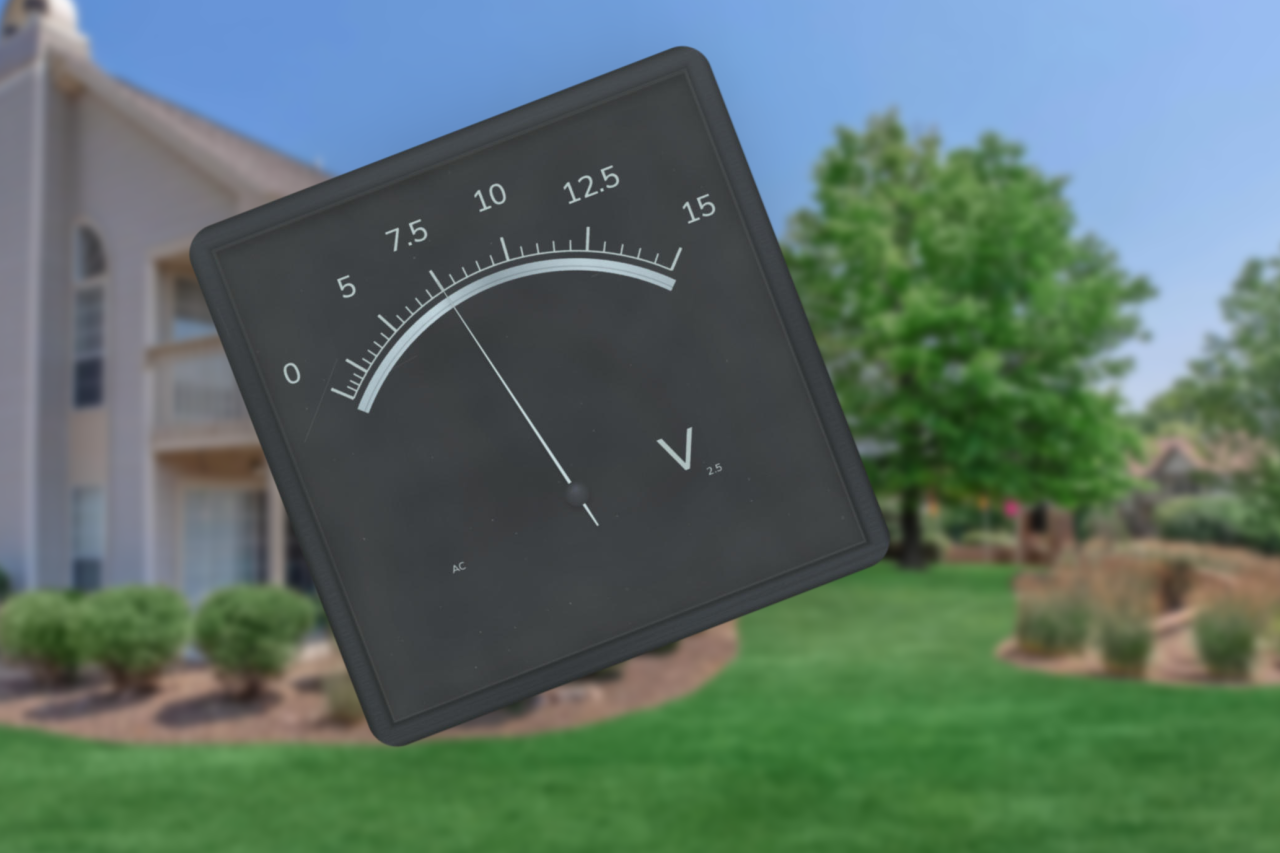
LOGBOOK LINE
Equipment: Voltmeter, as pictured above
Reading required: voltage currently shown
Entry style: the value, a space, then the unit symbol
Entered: 7.5 V
